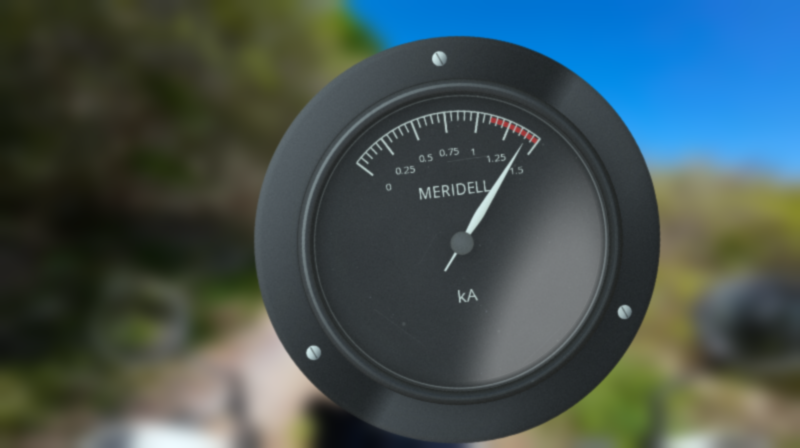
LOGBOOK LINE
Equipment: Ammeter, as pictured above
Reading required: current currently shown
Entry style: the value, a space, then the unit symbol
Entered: 1.4 kA
